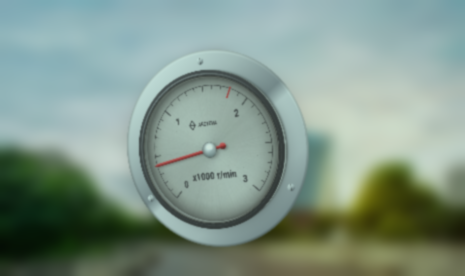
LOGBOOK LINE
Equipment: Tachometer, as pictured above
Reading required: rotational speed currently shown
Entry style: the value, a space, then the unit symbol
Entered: 400 rpm
